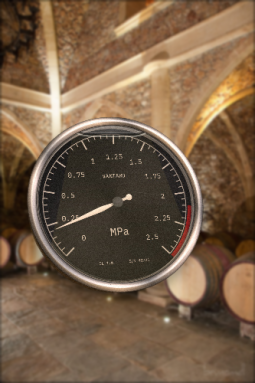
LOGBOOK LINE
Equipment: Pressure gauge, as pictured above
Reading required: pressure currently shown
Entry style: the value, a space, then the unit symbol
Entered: 0.2 MPa
